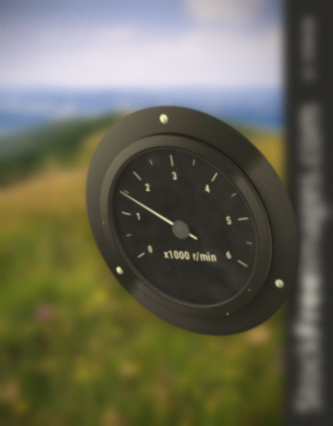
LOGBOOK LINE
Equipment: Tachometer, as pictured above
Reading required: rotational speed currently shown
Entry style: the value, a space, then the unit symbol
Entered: 1500 rpm
